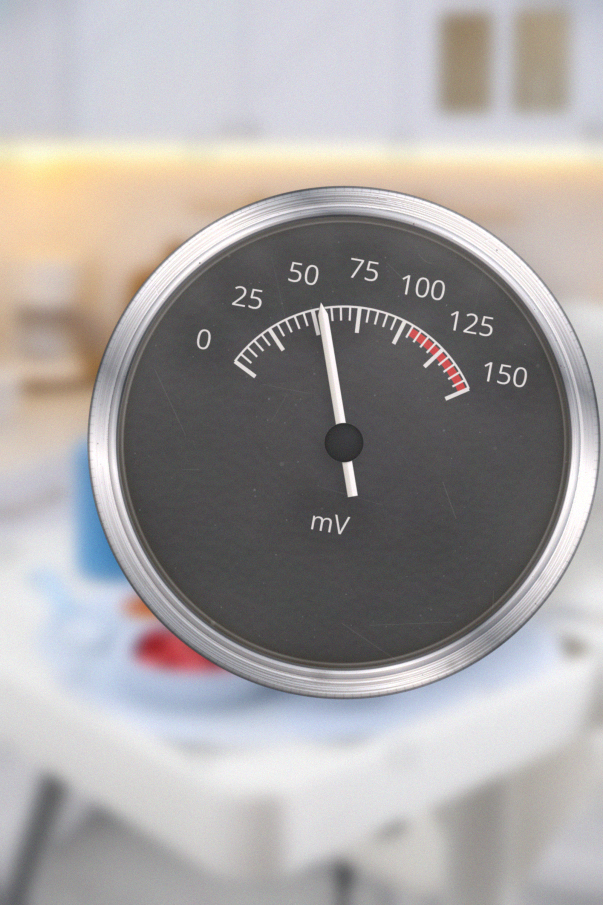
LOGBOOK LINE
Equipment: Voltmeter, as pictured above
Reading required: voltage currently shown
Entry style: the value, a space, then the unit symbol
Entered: 55 mV
